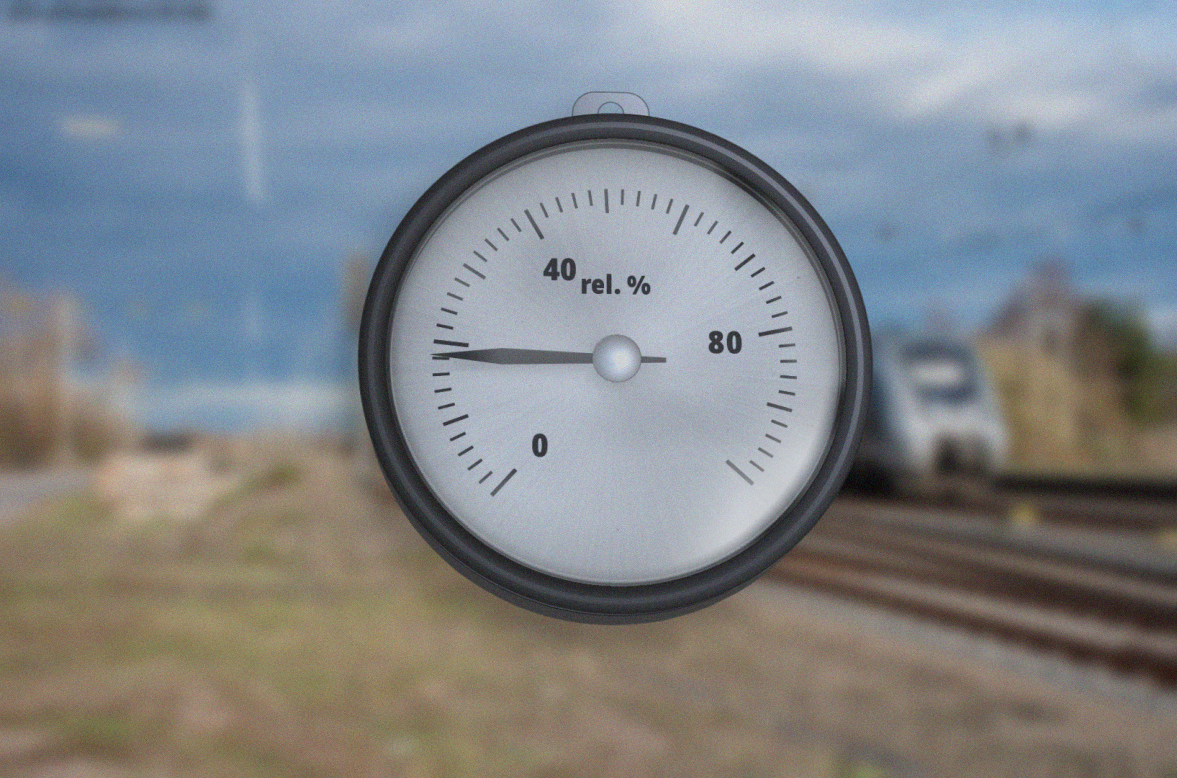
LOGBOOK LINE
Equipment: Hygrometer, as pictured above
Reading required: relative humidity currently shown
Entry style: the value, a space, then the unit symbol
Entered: 18 %
